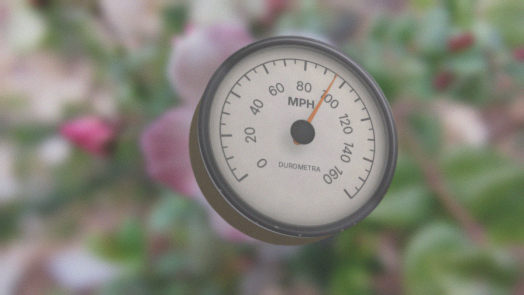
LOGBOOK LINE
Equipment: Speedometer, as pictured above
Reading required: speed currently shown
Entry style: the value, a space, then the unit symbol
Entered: 95 mph
